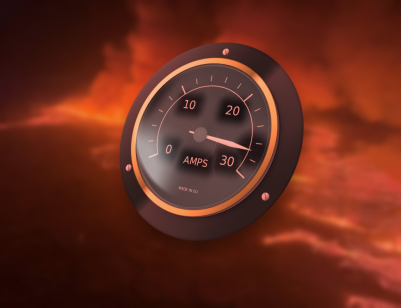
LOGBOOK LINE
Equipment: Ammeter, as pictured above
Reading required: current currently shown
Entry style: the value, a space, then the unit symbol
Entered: 27 A
